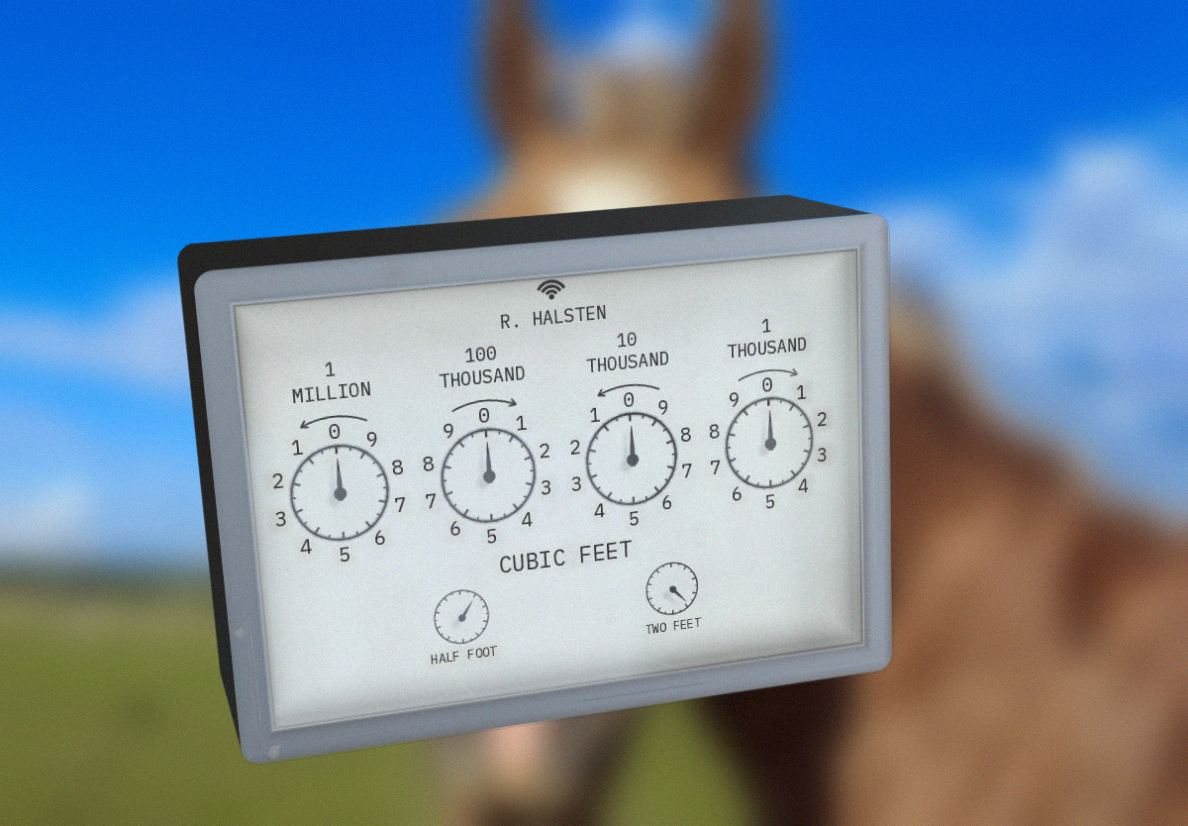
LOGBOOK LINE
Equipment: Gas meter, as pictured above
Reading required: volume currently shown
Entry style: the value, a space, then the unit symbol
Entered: 0 ft³
